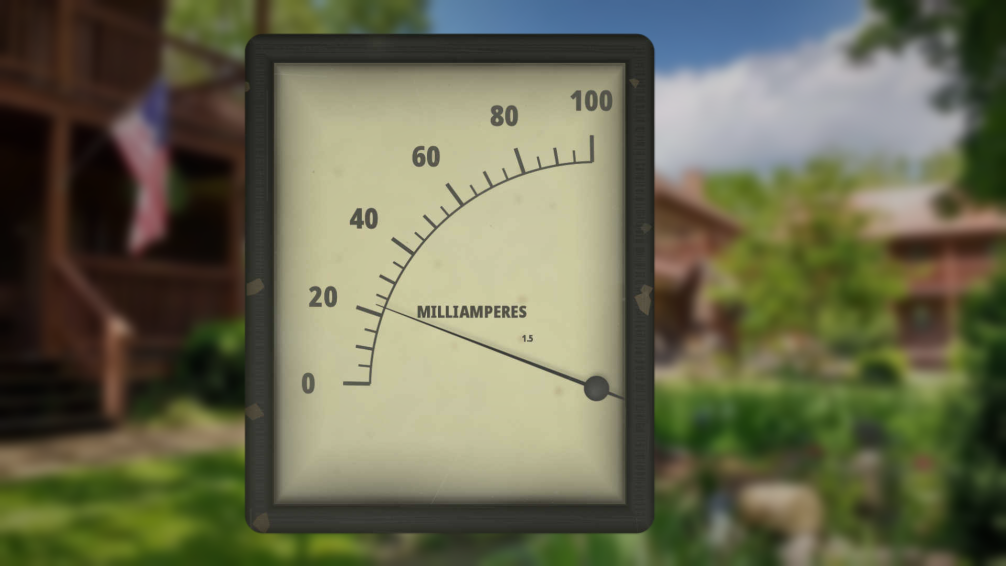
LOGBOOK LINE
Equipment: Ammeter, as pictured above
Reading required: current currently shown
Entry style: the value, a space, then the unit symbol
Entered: 22.5 mA
